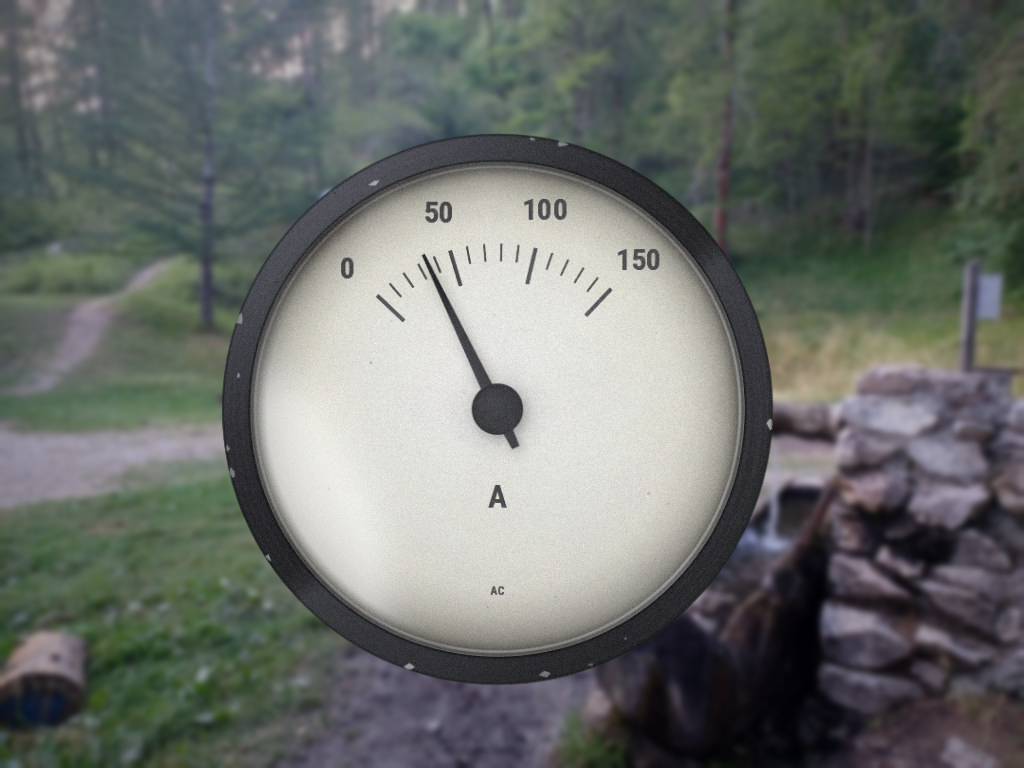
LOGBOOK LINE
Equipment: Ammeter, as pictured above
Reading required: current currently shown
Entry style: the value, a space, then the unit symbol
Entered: 35 A
